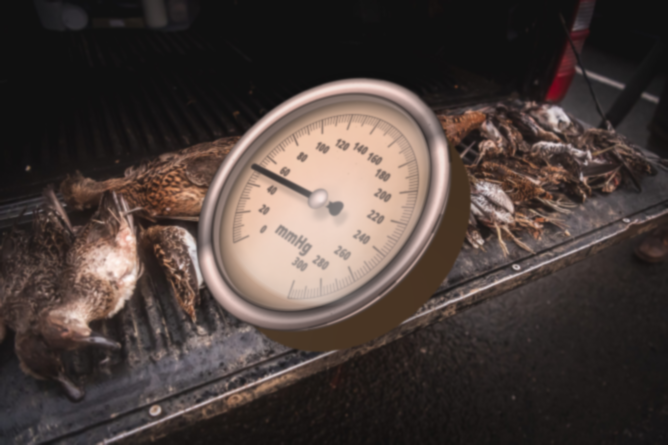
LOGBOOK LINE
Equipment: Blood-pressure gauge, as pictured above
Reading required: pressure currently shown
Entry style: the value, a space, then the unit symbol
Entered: 50 mmHg
